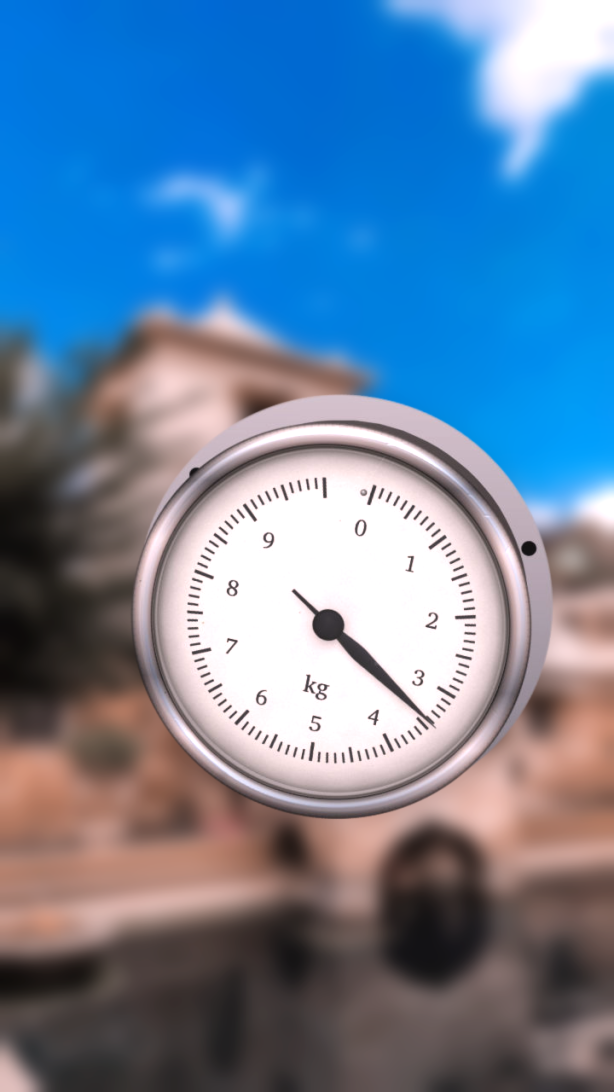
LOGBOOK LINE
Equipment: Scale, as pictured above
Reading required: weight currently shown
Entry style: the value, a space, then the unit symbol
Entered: 3.4 kg
